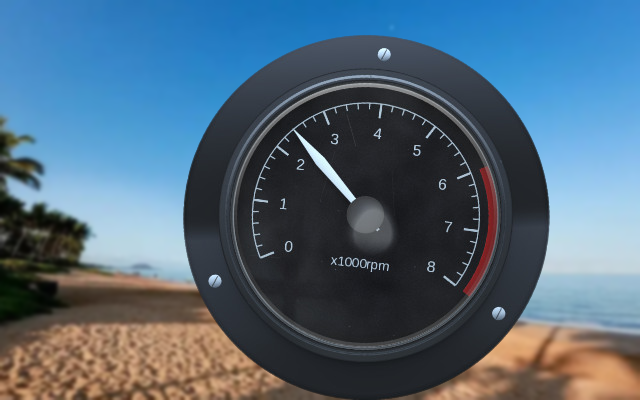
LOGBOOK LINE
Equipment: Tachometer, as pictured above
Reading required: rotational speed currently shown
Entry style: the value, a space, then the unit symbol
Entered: 2400 rpm
